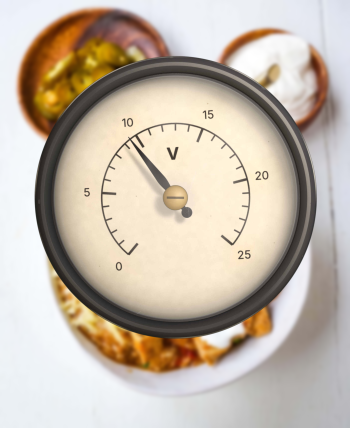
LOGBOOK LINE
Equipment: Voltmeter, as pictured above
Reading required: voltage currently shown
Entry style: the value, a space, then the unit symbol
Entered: 9.5 V
